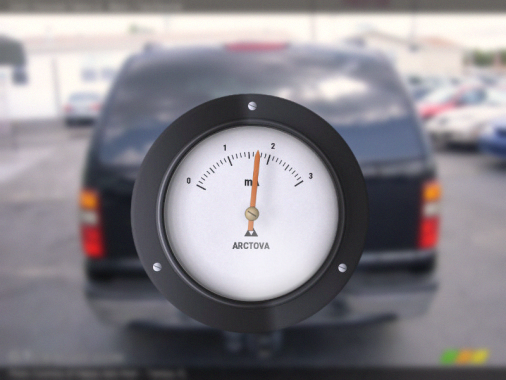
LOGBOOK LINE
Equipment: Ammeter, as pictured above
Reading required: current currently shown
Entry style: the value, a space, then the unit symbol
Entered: 1.7 mA
